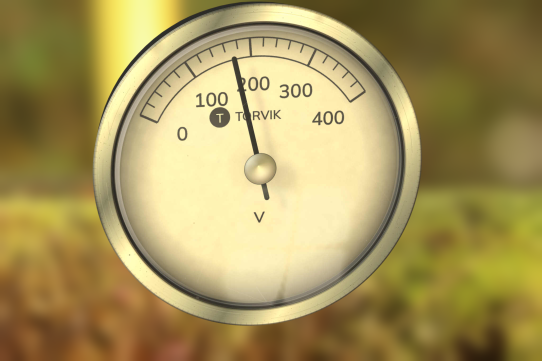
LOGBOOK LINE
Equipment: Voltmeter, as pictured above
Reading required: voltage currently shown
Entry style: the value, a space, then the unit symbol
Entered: 170 V
